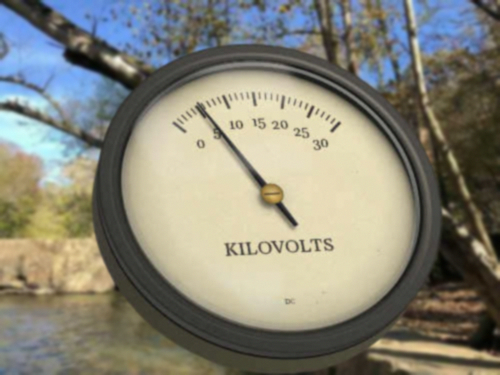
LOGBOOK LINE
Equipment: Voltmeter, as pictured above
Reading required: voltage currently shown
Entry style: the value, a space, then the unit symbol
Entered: 5 kV
